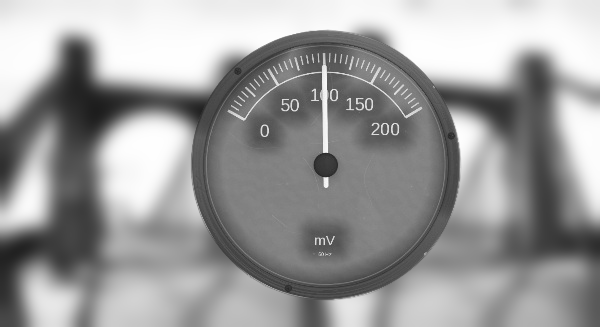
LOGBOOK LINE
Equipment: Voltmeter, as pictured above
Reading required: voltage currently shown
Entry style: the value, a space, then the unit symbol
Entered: 100 mV
